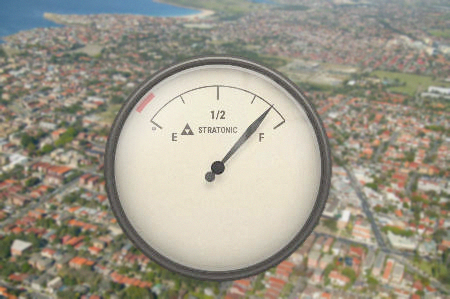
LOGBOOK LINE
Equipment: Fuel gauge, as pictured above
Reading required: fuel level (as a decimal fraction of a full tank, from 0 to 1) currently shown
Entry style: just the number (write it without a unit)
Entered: 0.875
